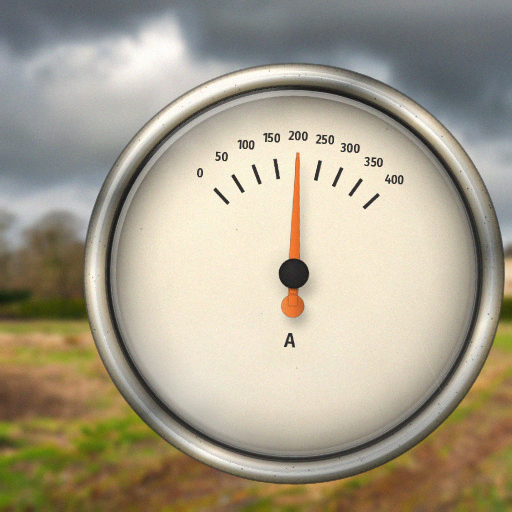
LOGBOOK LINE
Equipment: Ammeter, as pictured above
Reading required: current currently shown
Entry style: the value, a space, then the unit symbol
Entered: 200 A
